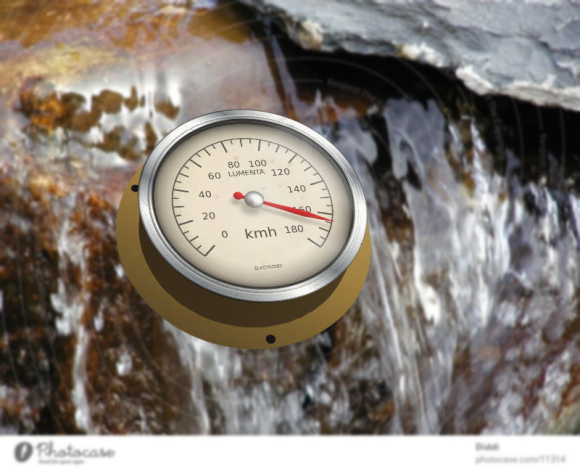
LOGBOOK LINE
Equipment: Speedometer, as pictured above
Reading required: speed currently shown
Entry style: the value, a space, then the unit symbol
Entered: 165 km/h
